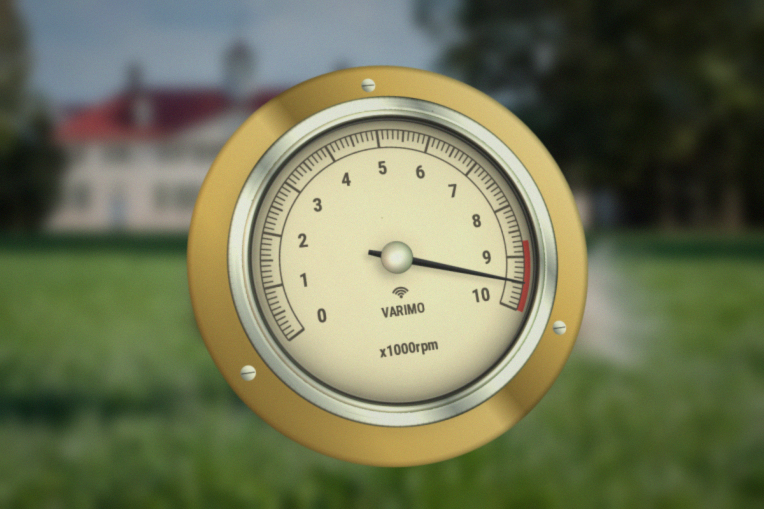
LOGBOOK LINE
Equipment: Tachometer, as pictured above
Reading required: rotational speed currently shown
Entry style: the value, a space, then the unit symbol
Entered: 9500 rpm
